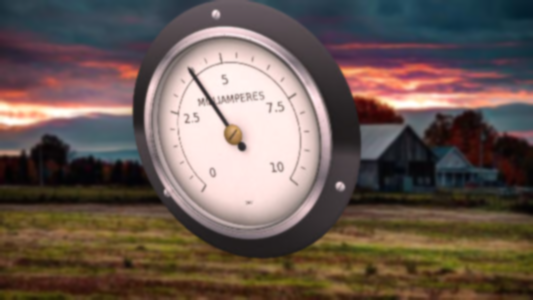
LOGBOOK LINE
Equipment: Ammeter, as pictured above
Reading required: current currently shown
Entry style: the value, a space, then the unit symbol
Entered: 4 mA
